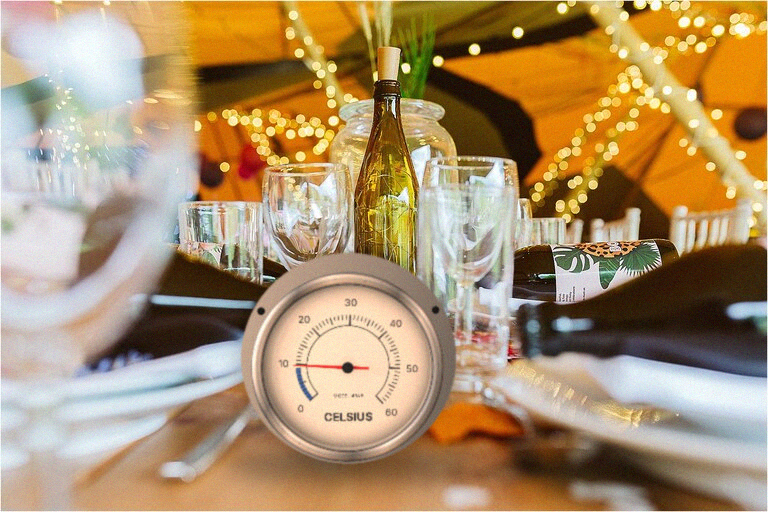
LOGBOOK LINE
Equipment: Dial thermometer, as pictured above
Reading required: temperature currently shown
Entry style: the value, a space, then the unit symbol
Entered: 10 °C
